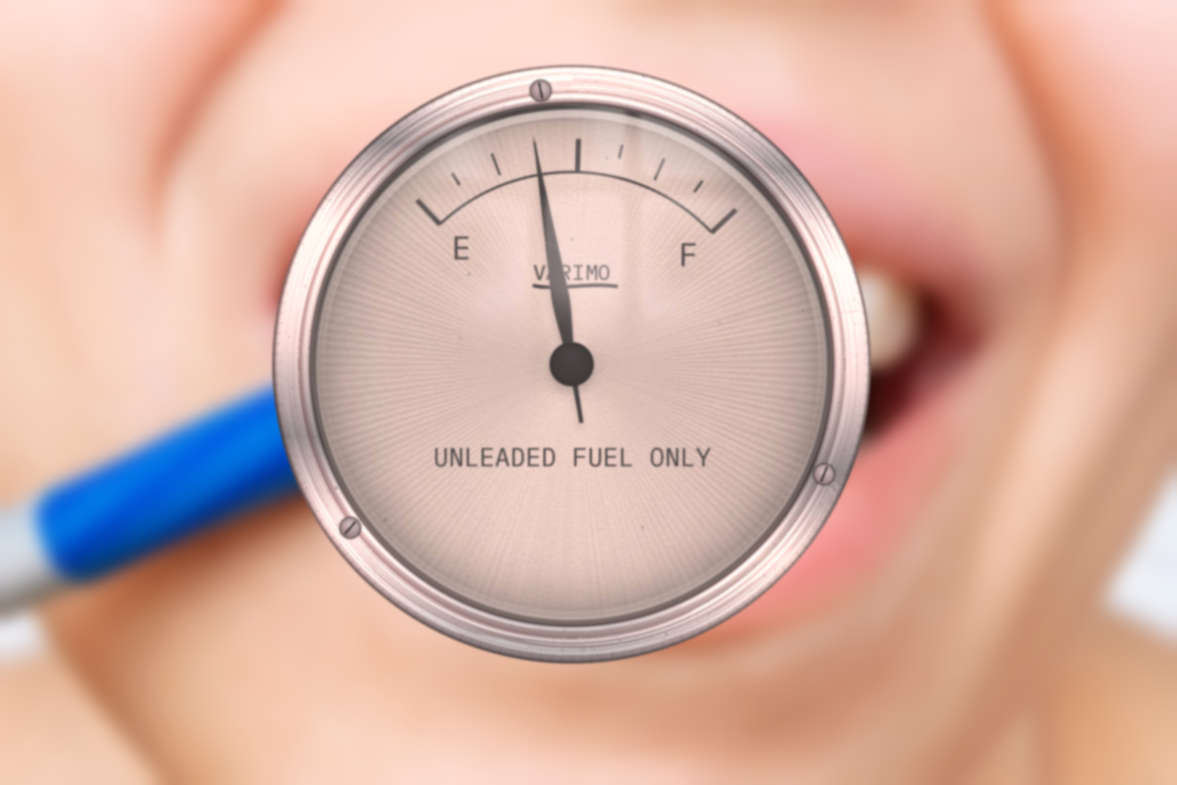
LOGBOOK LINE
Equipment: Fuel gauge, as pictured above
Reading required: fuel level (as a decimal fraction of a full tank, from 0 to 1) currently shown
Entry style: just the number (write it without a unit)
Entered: 0.375
